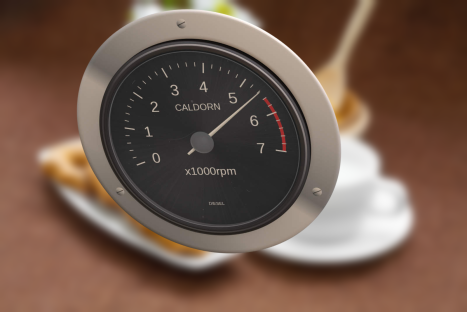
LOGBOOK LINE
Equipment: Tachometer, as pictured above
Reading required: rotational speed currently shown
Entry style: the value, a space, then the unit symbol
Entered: 5400 rpm
